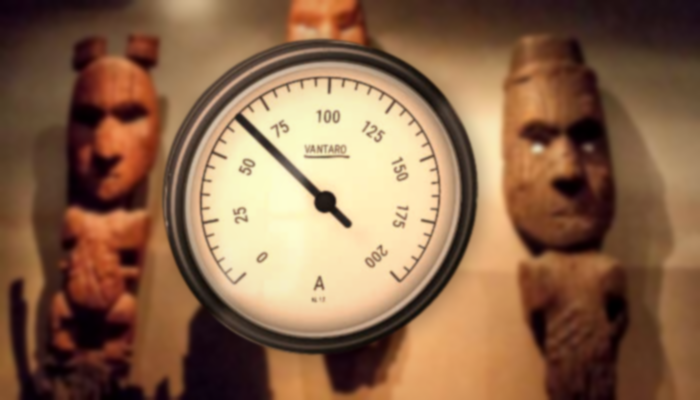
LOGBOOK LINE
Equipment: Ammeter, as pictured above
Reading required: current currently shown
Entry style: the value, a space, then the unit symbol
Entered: 65 A
